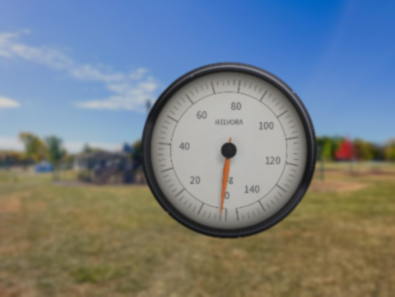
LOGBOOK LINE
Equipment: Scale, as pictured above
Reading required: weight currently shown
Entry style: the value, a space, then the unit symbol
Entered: 2 kg
